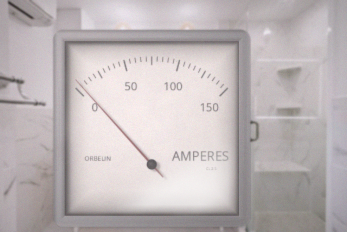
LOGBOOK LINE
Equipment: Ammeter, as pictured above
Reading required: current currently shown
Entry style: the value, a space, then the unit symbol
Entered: 5 A
